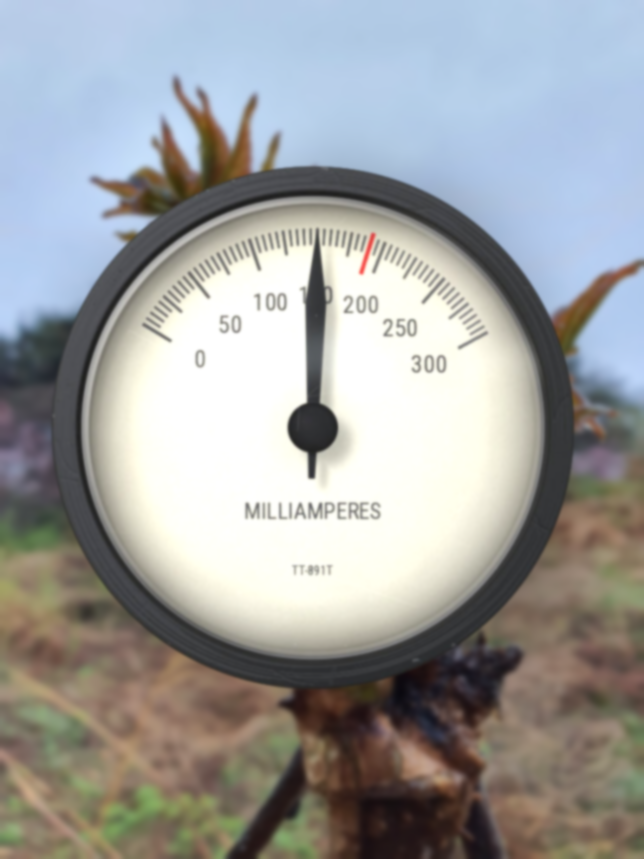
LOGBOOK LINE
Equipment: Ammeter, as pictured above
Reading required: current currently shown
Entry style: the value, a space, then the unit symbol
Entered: 150 mA
